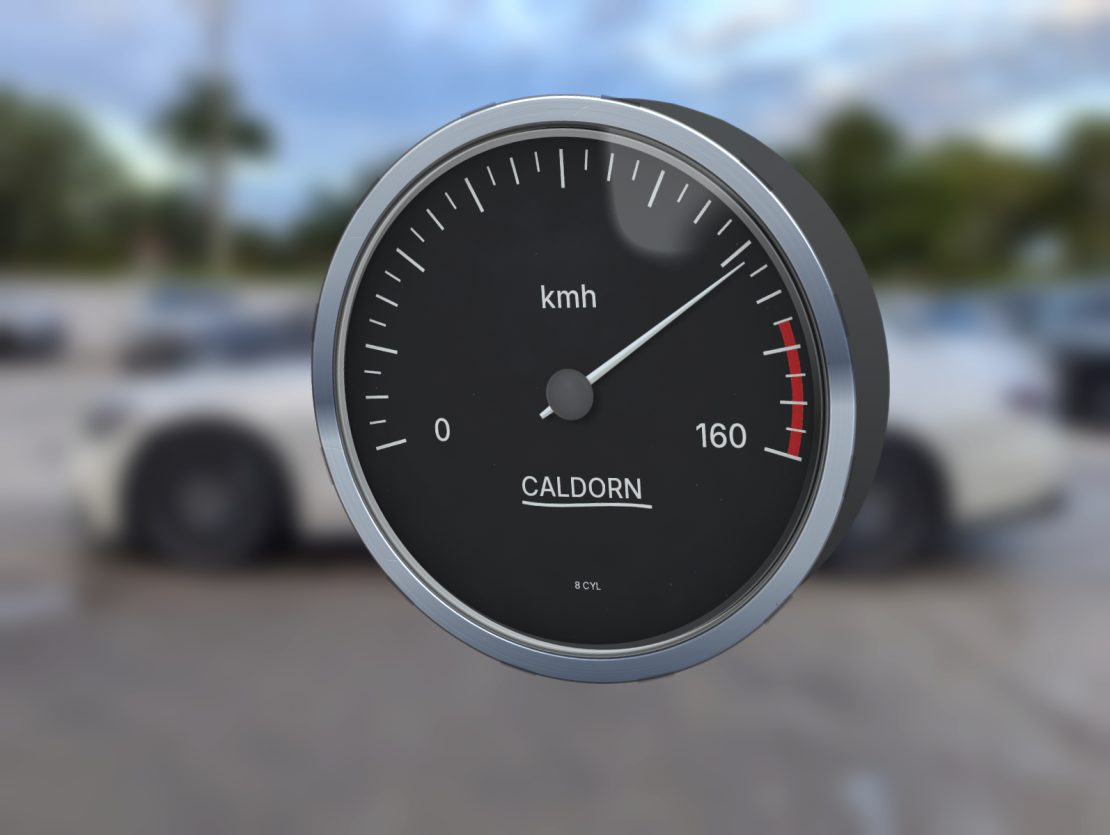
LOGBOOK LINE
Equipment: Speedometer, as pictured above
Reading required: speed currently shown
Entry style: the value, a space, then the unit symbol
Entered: 122.5 km/h
